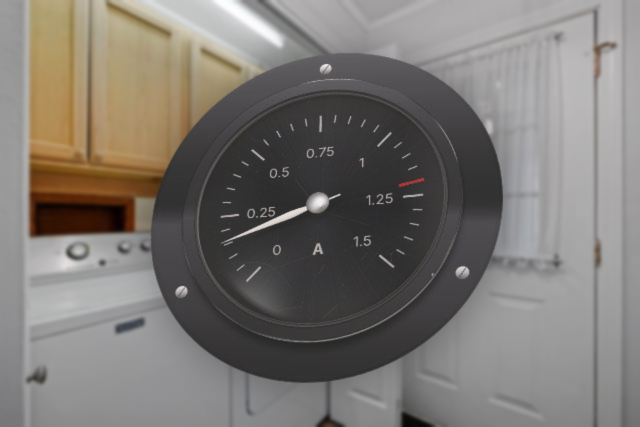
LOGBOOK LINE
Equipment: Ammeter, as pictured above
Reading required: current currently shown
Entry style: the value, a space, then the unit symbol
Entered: 0.15 A
